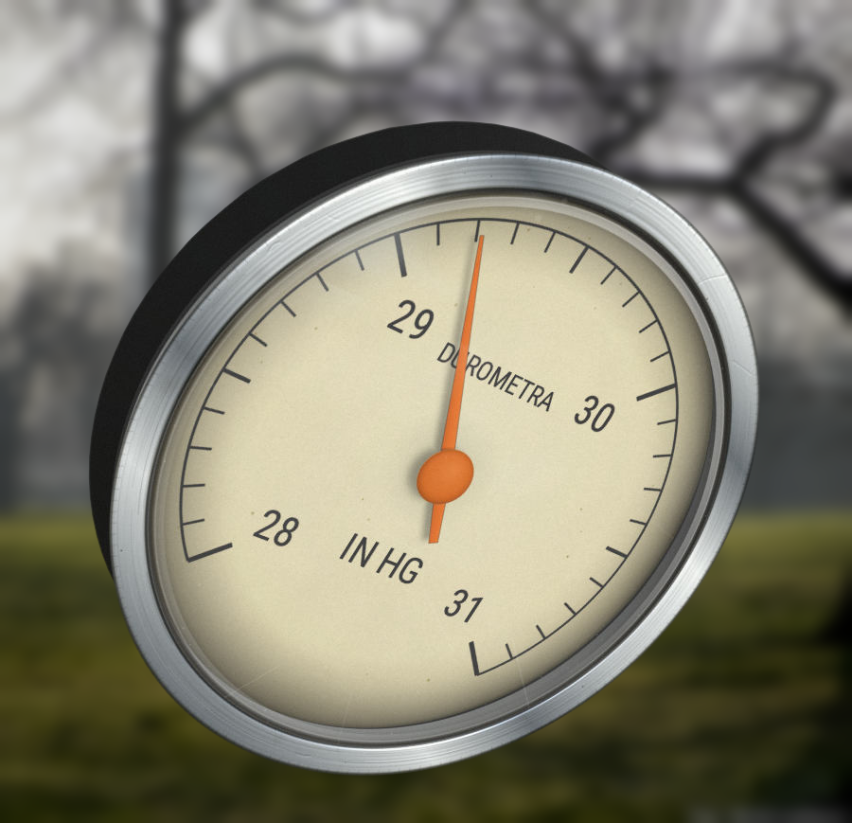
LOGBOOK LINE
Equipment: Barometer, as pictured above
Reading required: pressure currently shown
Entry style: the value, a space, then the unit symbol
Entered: 29.2 inHg
